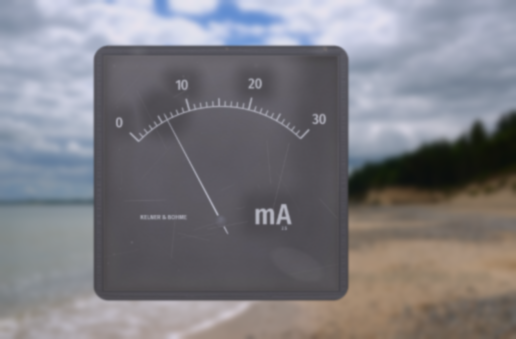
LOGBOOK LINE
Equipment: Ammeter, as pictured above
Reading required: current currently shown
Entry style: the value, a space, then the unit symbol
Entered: 6 mA
